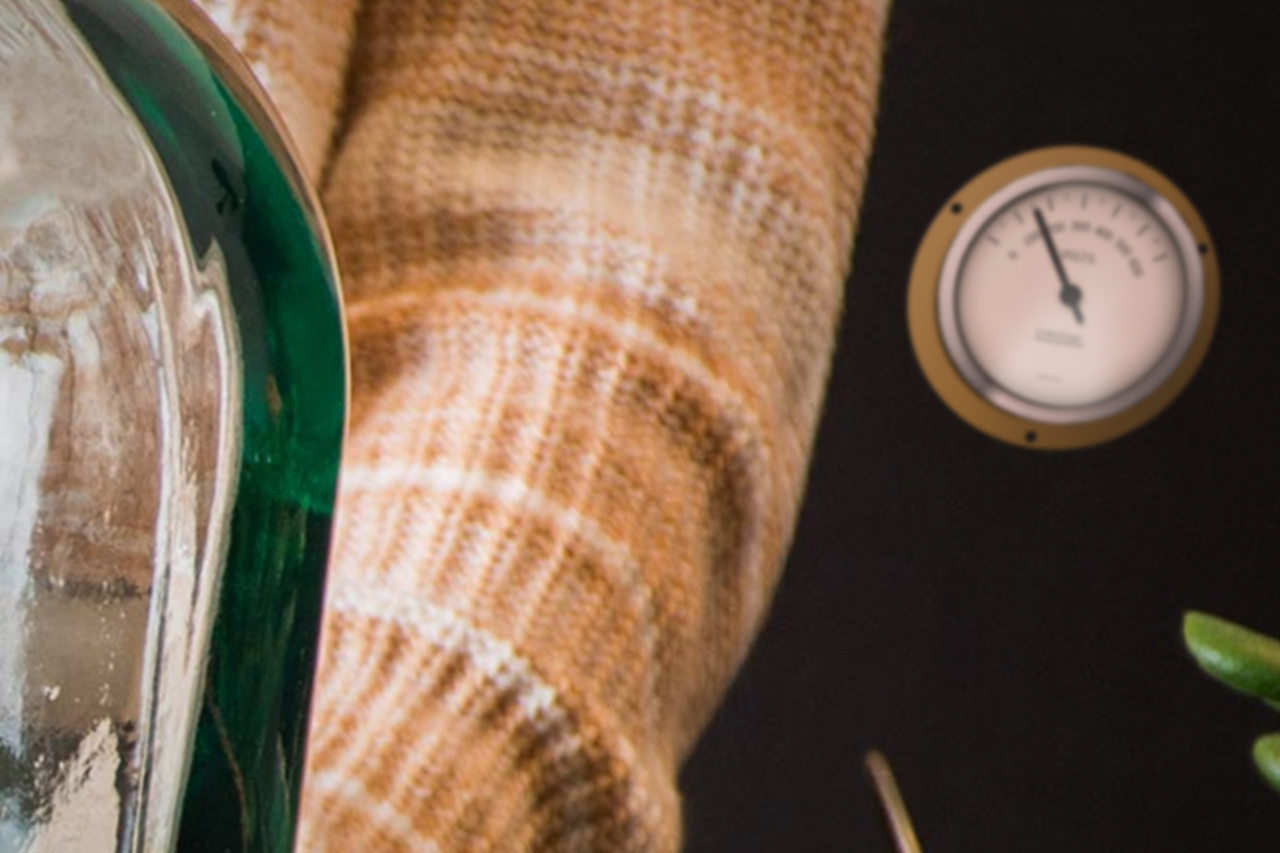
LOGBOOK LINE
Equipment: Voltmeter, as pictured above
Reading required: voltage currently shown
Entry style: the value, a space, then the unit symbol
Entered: 150 V
